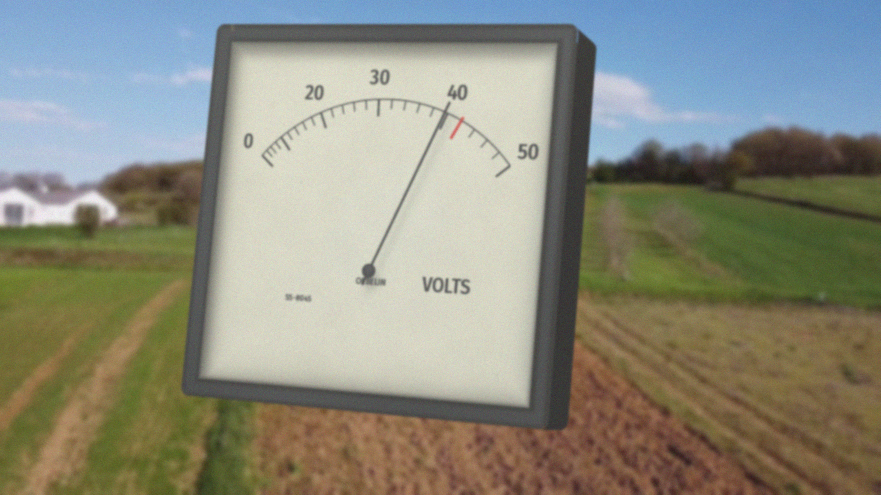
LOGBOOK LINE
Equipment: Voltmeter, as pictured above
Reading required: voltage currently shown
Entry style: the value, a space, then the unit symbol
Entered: 40 V
